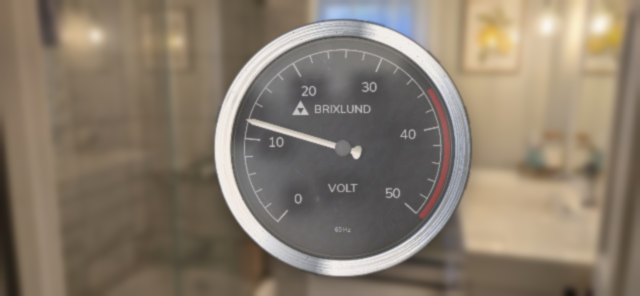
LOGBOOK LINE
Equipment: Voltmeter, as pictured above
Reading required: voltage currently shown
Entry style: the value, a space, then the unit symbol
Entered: 12 V
